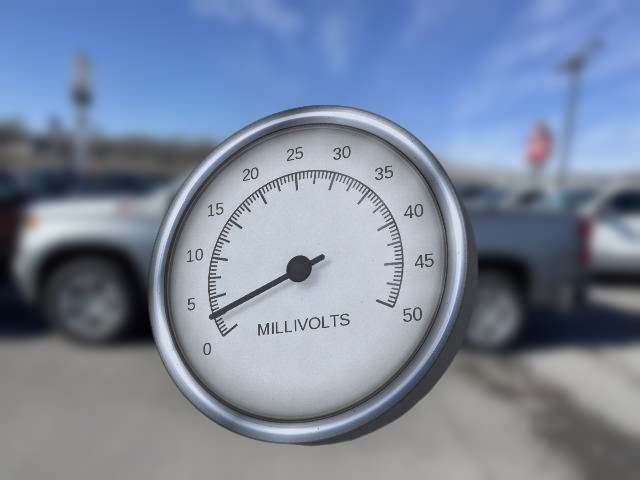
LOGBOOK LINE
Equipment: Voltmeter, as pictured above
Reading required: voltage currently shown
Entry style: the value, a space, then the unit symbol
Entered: 2.5 mV
